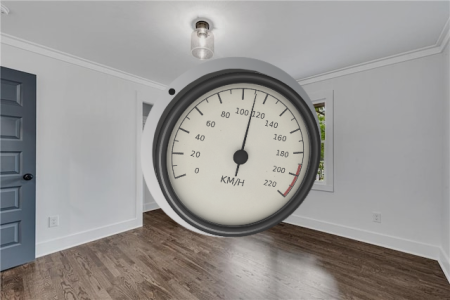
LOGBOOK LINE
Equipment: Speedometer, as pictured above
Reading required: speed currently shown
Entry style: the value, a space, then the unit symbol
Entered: 110 km/h
